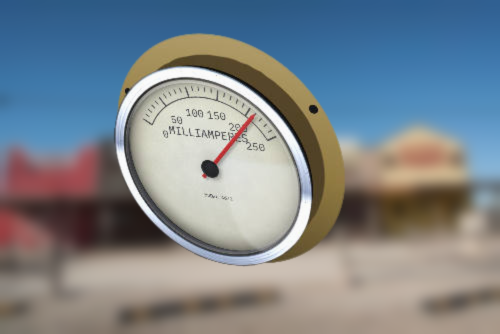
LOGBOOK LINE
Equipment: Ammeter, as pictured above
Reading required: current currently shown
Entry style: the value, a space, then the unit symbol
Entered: 210 mA
